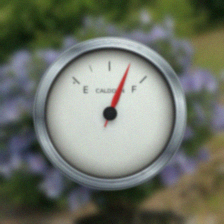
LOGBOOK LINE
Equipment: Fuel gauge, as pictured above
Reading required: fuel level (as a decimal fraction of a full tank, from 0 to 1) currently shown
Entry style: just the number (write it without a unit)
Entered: 0.75
